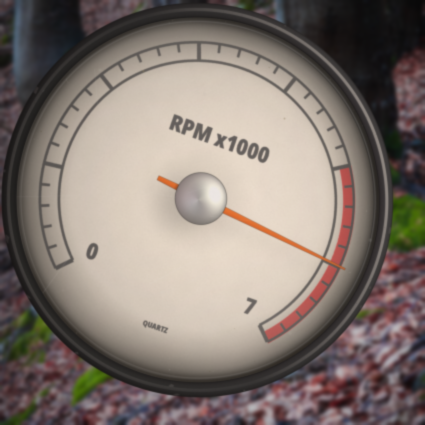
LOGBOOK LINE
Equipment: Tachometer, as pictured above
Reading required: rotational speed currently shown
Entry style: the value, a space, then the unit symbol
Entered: 6000 rpm
